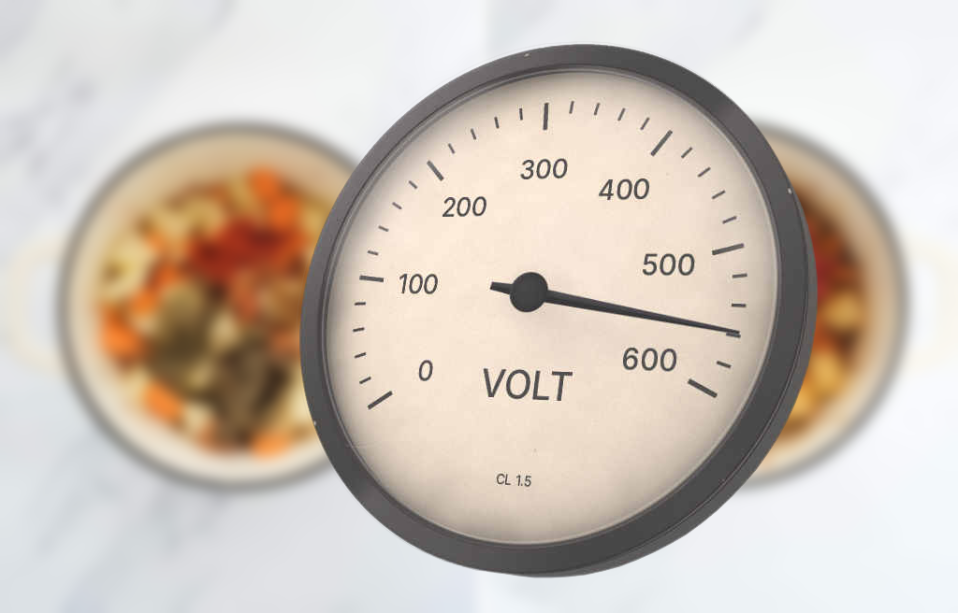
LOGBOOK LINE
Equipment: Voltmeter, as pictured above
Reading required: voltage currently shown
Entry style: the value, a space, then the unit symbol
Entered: 560 V
